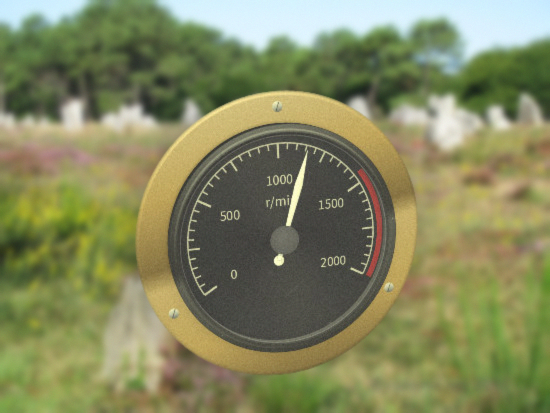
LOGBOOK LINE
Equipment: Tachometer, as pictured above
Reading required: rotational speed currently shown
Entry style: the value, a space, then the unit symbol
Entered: 1150 rpm
